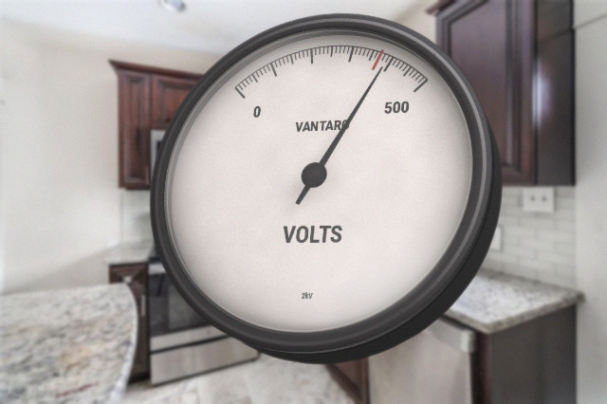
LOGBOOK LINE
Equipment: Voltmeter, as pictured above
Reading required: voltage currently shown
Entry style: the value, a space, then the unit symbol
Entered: 400 V
